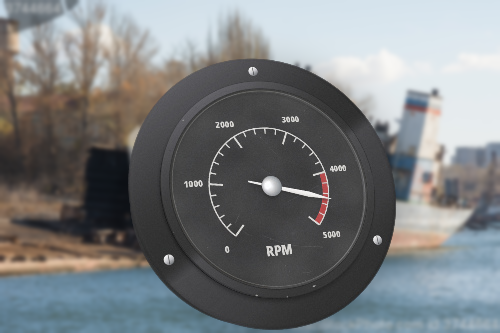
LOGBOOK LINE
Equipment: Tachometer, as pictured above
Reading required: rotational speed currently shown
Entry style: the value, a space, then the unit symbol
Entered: 4500 rpm
